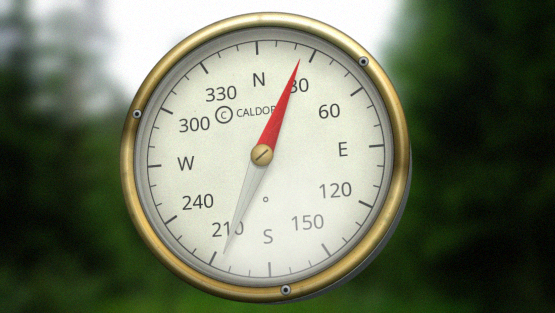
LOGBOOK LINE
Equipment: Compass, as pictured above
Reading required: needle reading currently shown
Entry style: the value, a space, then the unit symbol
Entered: 25 °
